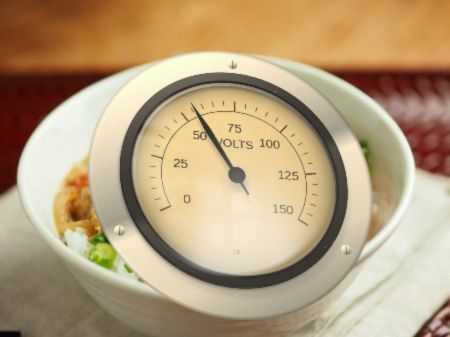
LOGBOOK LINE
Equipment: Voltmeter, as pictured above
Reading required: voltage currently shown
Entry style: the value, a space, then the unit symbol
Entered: 55 V
